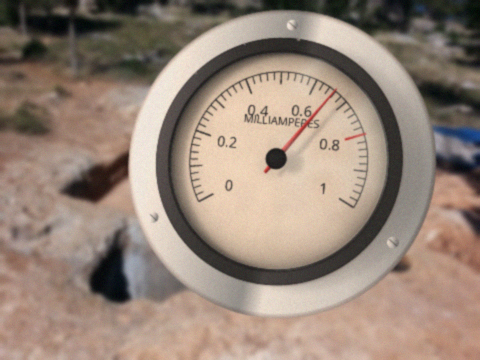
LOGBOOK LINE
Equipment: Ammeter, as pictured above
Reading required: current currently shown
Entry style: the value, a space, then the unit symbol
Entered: 0.66 mA
